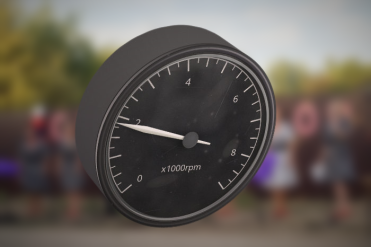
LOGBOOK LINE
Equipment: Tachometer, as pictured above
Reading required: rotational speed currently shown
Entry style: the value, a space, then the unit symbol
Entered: 1875 rpm
